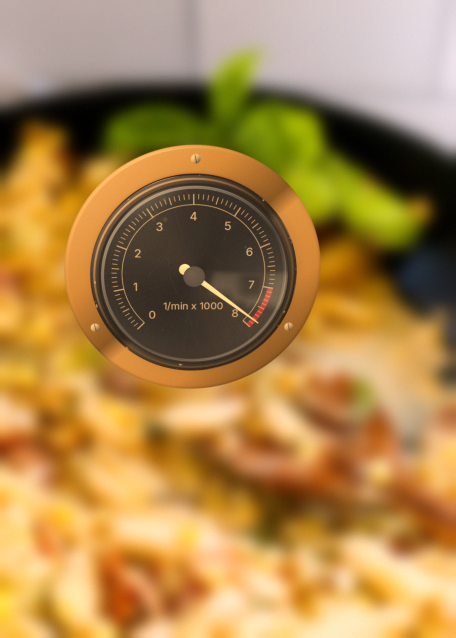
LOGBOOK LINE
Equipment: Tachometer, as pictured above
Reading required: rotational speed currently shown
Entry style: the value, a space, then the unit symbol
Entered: 7800 rpm
